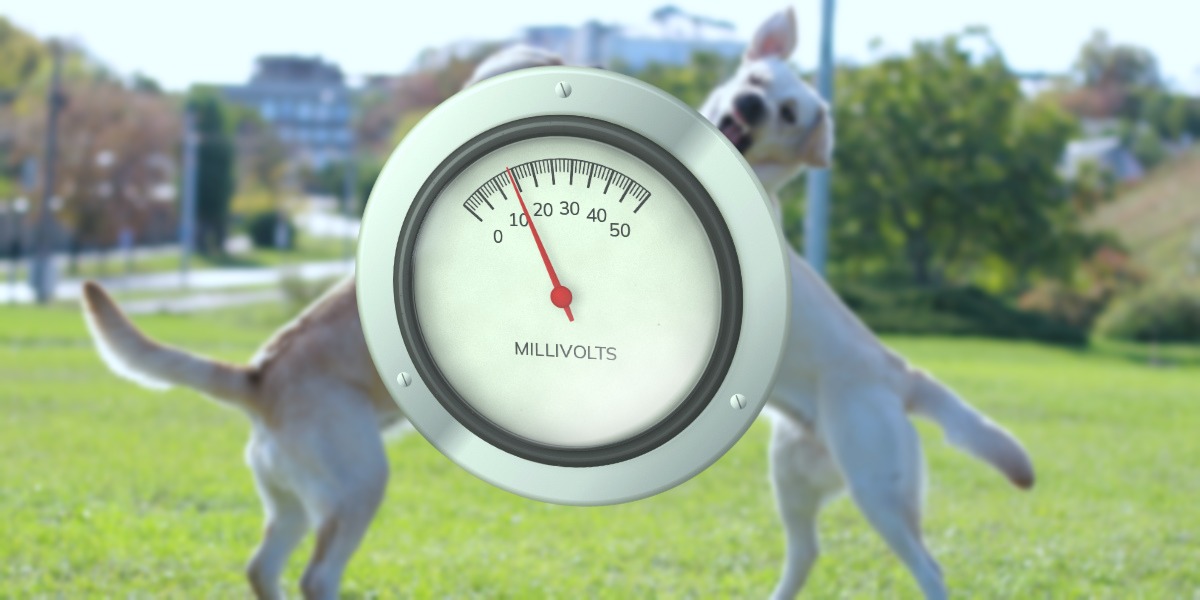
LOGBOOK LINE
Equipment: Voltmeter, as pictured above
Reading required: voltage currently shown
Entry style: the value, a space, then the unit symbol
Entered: 15 mV
